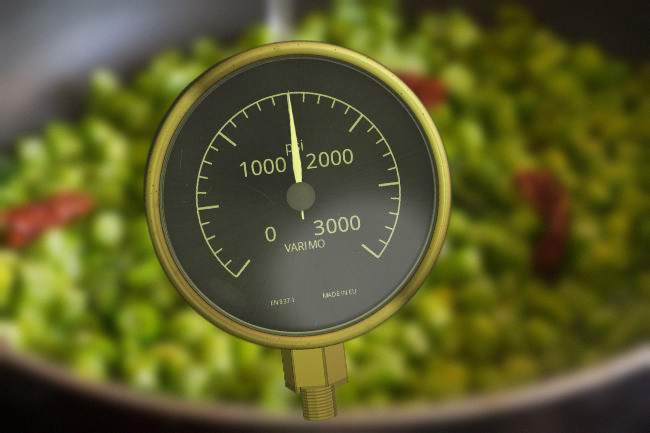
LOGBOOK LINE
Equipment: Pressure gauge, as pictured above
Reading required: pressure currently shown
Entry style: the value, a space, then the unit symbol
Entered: 1500 psi
